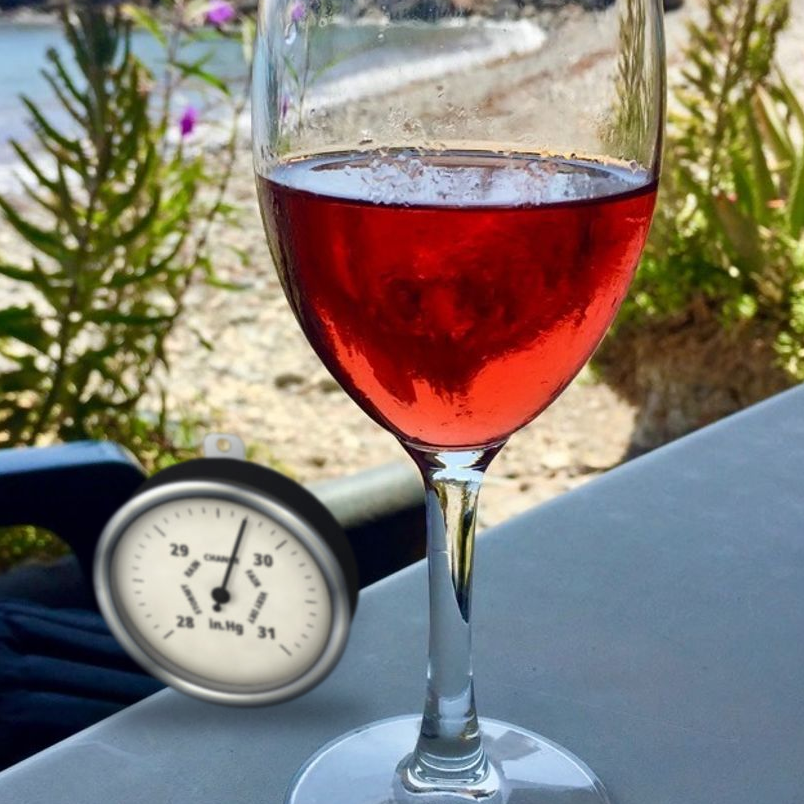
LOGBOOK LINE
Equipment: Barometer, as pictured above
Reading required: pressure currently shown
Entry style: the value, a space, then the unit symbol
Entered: 29.7 inHg
